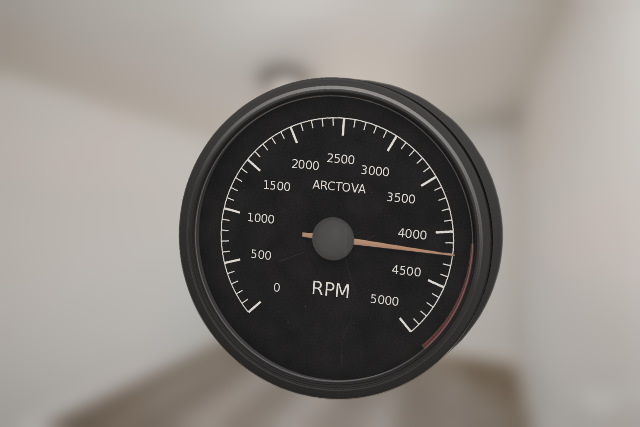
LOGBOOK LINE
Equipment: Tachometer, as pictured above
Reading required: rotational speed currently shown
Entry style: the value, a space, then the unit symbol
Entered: 4200 rpm
